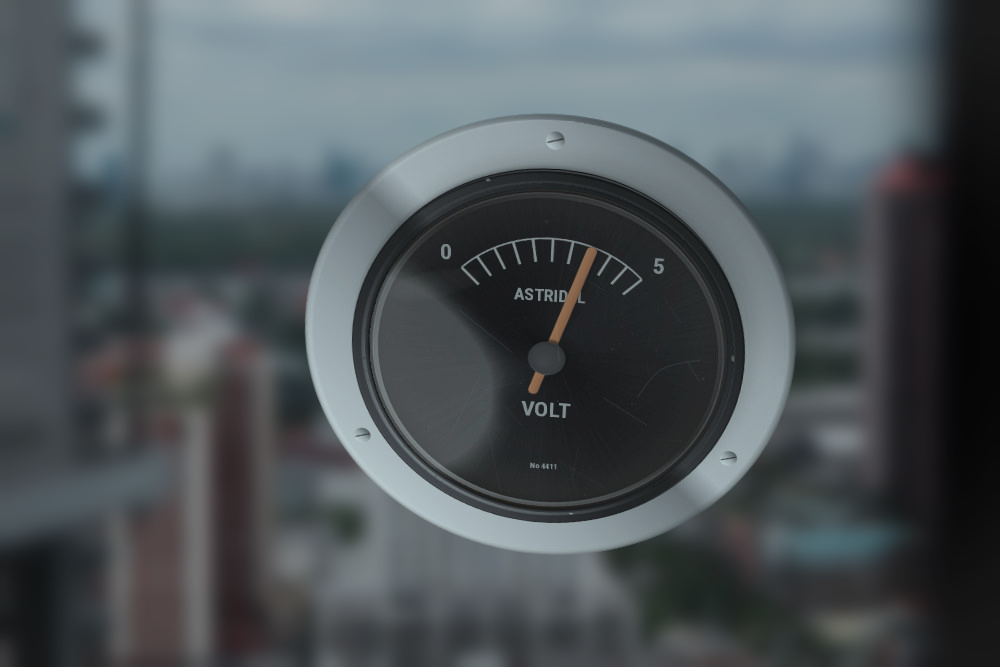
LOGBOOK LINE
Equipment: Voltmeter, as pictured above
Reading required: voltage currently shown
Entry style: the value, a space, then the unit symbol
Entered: 3.5 V
